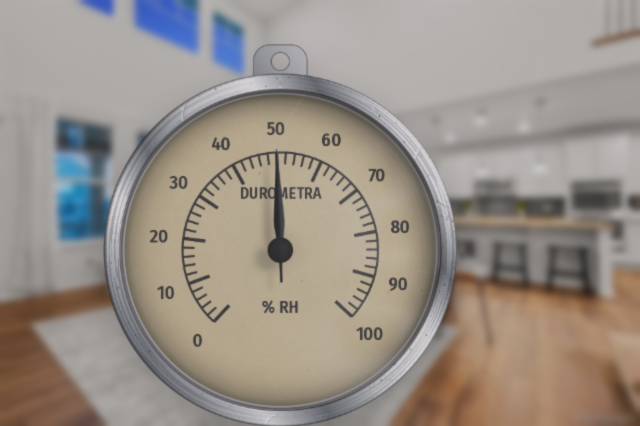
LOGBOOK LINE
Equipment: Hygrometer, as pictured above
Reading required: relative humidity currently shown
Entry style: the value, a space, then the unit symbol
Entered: 50 %
